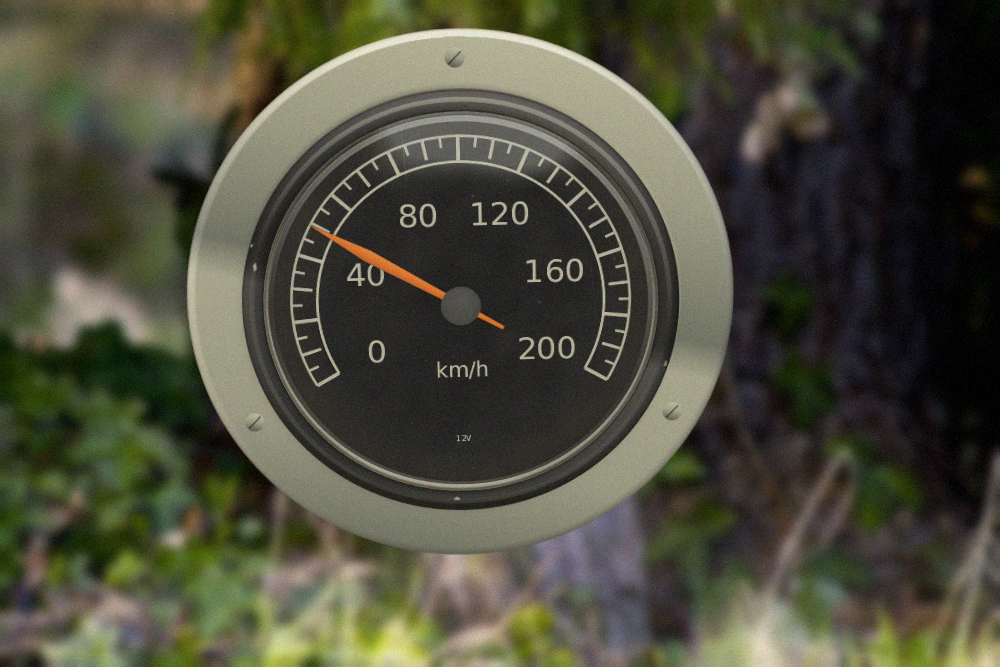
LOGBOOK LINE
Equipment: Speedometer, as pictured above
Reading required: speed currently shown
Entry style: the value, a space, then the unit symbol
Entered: 50 km/h
